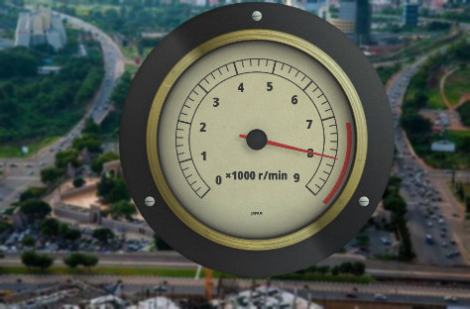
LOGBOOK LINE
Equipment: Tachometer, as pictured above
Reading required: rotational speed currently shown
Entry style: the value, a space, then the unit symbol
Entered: 8000 rpm
